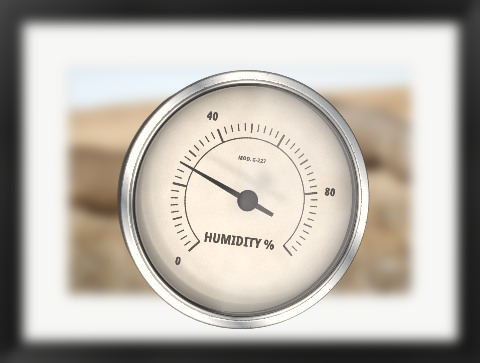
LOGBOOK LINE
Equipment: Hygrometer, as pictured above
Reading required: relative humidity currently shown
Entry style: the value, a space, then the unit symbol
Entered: 26 %
